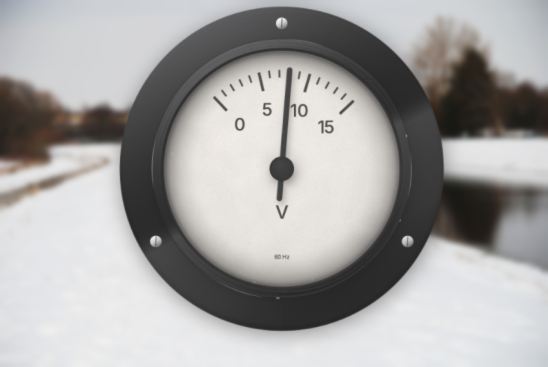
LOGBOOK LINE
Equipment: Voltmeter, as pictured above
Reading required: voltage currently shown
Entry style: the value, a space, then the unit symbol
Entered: 8 V
